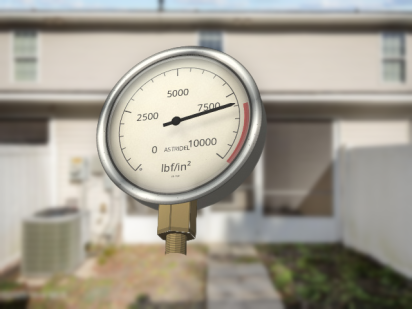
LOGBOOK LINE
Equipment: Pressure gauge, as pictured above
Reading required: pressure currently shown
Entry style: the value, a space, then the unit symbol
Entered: 8000 psi
